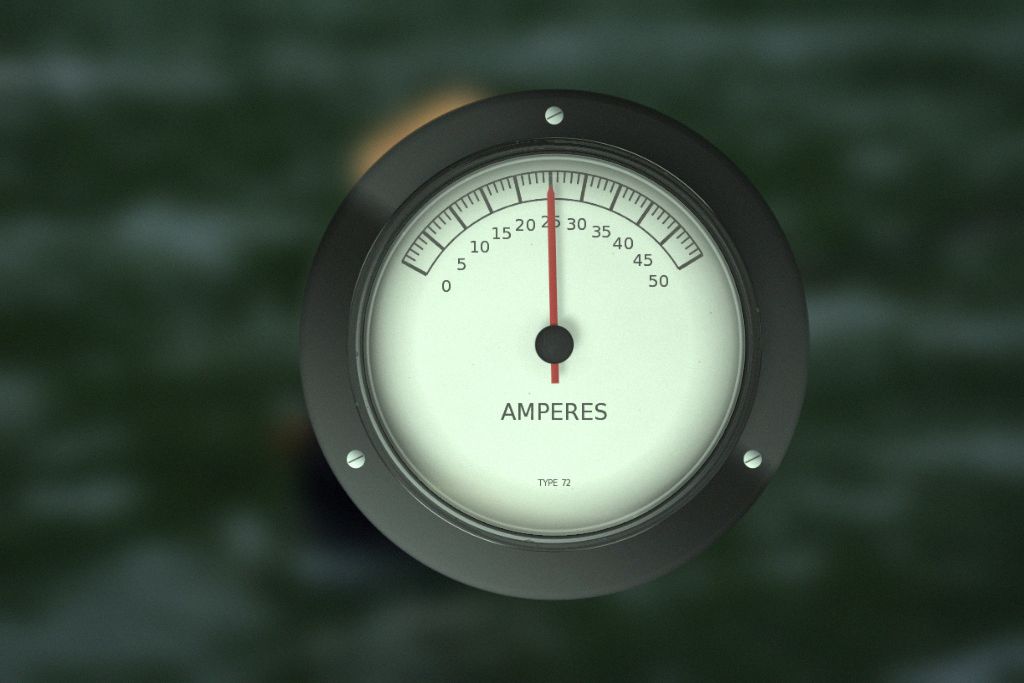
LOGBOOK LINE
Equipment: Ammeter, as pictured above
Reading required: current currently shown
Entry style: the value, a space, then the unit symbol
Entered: 25 A
